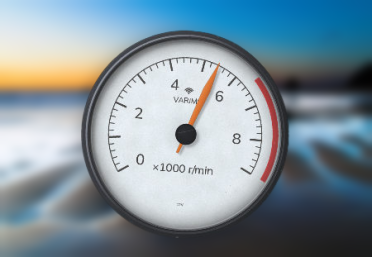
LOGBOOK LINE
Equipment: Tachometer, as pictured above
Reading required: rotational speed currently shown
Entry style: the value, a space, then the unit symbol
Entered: 5400 rpm
